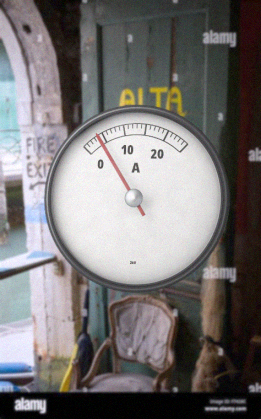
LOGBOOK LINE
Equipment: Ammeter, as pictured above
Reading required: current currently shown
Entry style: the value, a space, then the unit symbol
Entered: 4 A
